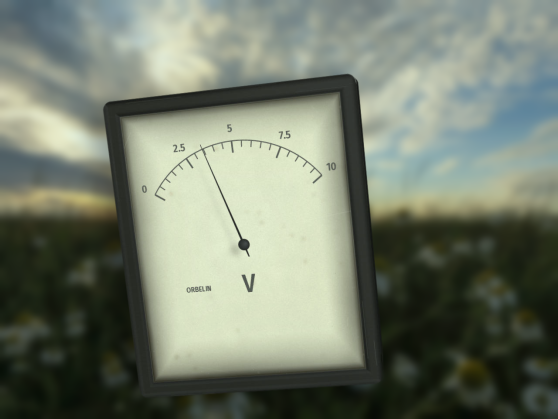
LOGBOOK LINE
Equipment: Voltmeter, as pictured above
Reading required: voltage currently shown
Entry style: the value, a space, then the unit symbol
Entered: 3.5 V
